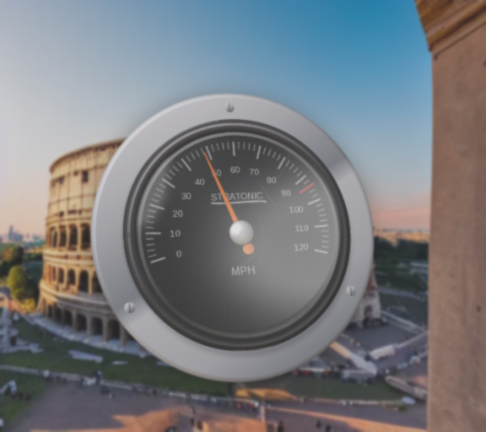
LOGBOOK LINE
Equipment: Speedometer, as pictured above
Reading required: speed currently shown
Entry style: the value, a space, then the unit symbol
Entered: 48 mph
